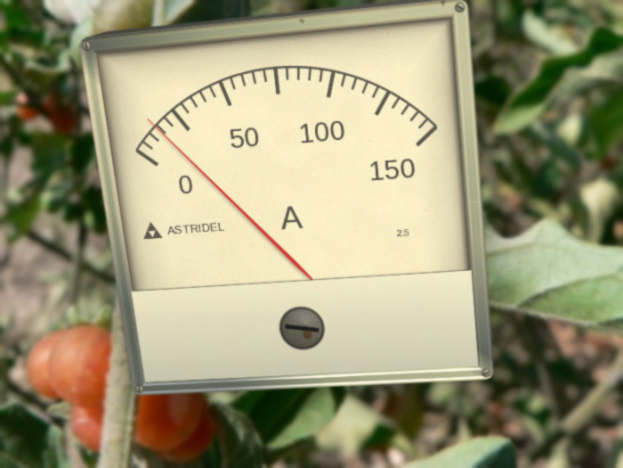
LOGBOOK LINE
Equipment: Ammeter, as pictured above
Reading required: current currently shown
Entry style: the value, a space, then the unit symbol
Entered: 15 A
